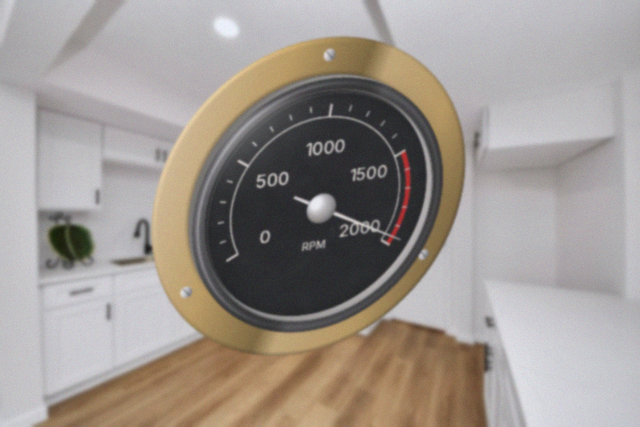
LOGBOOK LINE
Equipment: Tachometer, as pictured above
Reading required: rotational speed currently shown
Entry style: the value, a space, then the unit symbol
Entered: 1950 rpm
